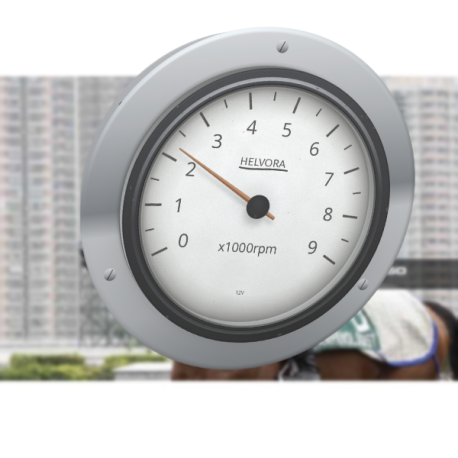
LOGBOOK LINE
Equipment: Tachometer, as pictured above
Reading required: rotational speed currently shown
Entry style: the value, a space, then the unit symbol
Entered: 2250 rpm
